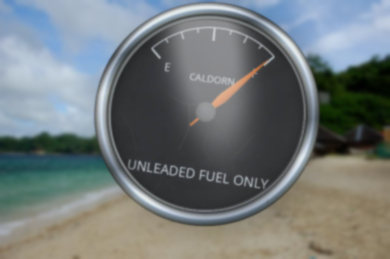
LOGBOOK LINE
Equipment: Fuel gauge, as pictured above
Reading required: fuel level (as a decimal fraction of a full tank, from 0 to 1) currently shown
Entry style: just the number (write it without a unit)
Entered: 1
